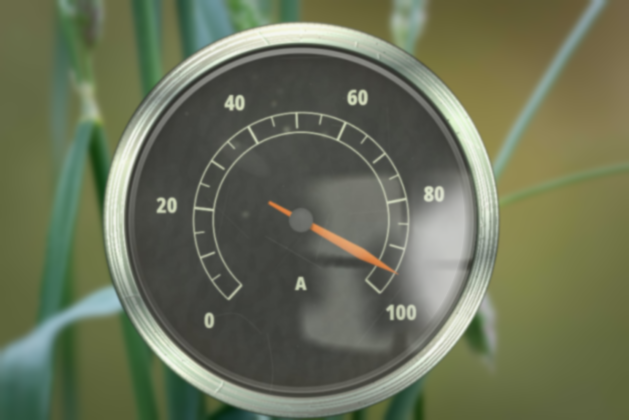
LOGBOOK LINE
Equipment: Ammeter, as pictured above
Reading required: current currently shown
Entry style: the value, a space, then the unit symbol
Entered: 95 A
